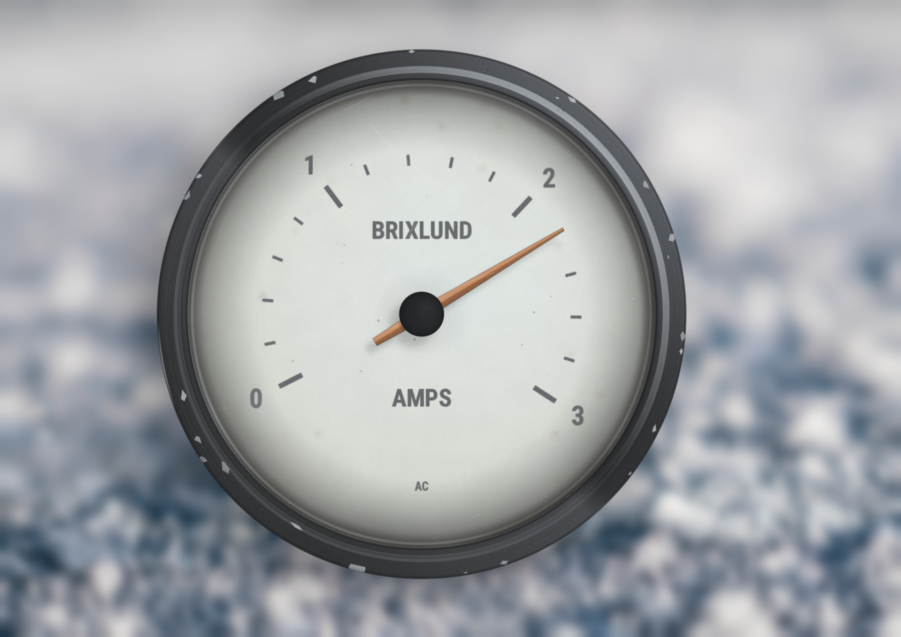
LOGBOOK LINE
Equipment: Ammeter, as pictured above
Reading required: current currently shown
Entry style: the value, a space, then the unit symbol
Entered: 2.2 A
